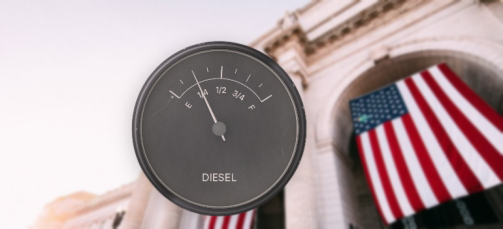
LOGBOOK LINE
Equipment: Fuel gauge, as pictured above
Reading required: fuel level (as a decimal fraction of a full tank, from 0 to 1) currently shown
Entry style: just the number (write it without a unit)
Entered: 0.25
